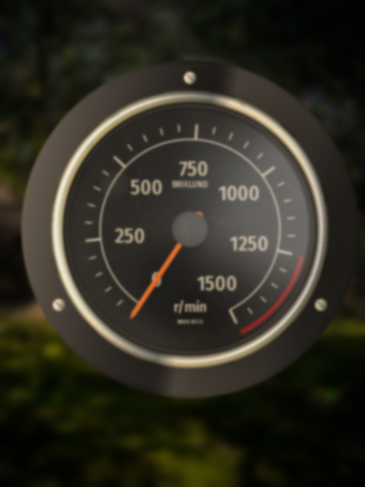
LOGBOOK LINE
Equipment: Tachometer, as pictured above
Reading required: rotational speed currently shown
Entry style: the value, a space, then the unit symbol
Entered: 0 rpm
